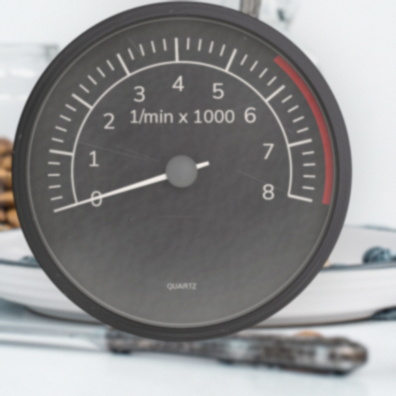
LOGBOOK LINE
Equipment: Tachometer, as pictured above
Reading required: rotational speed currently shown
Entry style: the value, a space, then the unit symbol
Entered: 0 rpm
